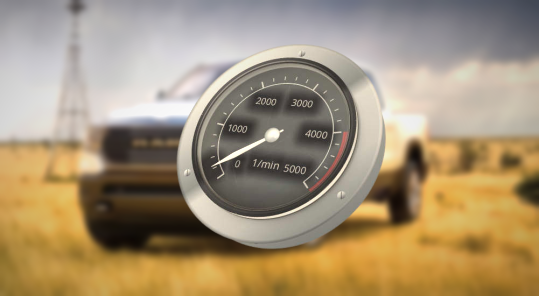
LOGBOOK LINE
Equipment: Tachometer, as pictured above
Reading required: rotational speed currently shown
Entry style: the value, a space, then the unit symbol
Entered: 200 rpm
